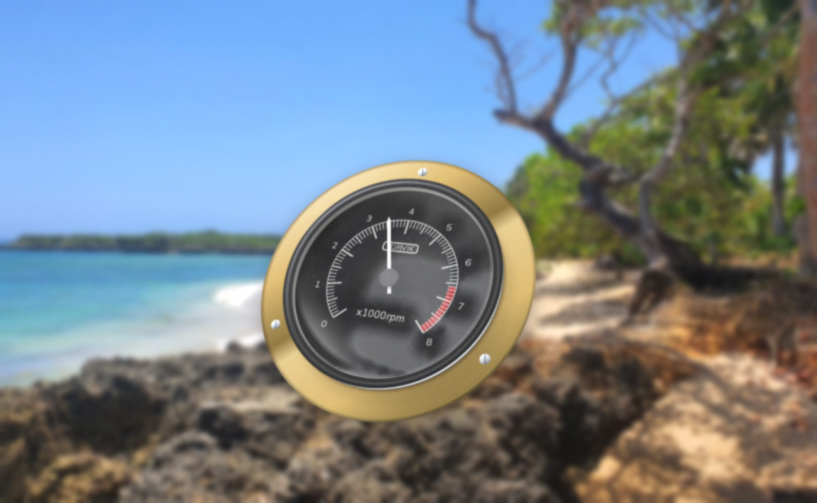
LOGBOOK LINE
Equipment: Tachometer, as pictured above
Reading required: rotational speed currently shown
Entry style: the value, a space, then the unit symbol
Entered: 3500 rpm
